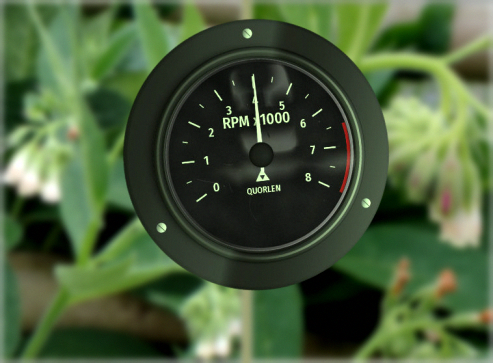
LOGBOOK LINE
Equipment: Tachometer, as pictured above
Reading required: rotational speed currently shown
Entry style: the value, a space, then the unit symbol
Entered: 4000 rpm
